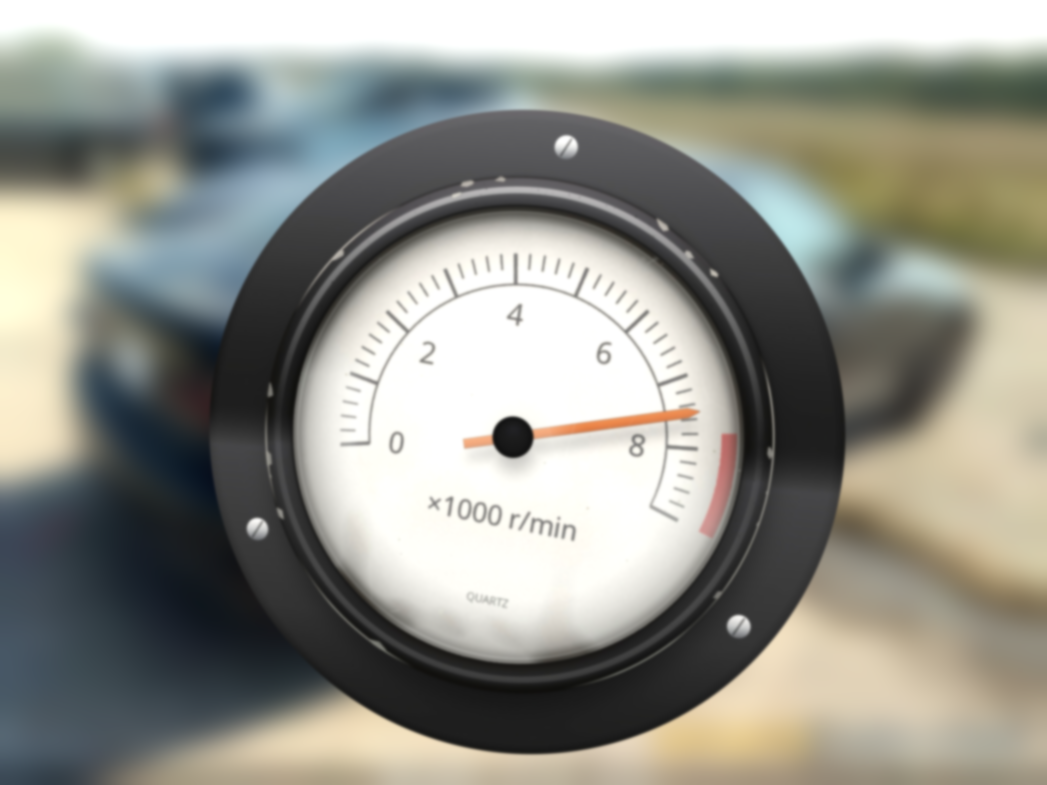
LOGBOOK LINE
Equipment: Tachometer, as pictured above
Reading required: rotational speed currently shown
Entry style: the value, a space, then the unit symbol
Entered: 7500 rpm
